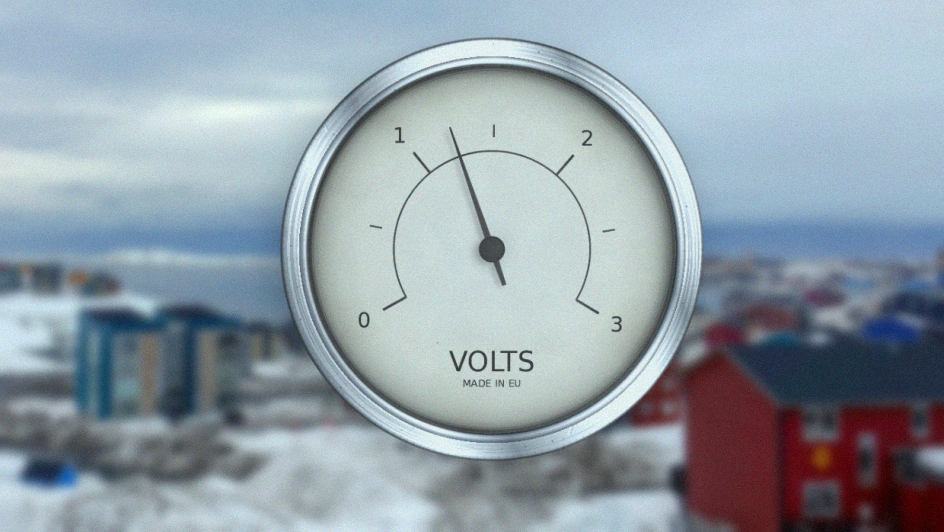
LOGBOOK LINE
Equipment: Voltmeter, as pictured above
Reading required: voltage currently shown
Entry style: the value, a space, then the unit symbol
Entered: 1.25 V
